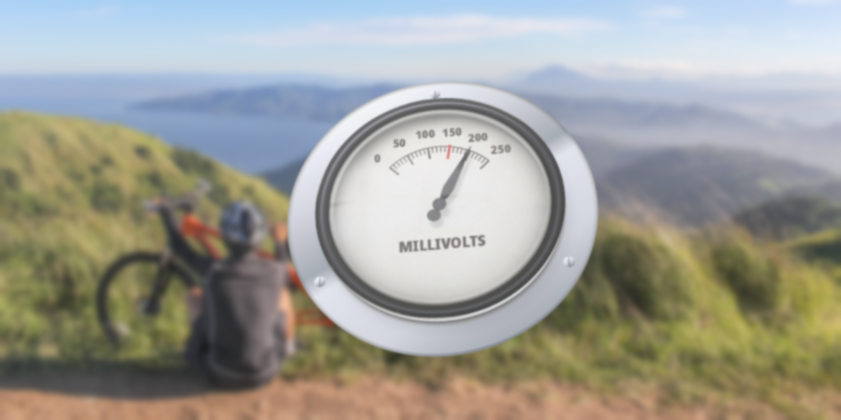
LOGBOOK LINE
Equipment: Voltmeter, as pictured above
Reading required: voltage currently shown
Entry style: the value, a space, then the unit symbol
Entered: 200 mV
